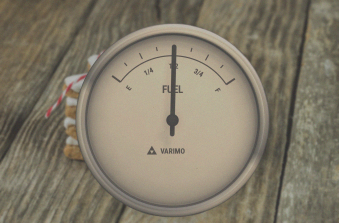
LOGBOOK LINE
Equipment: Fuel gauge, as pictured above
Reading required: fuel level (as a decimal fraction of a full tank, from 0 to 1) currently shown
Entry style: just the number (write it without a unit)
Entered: 0.5
